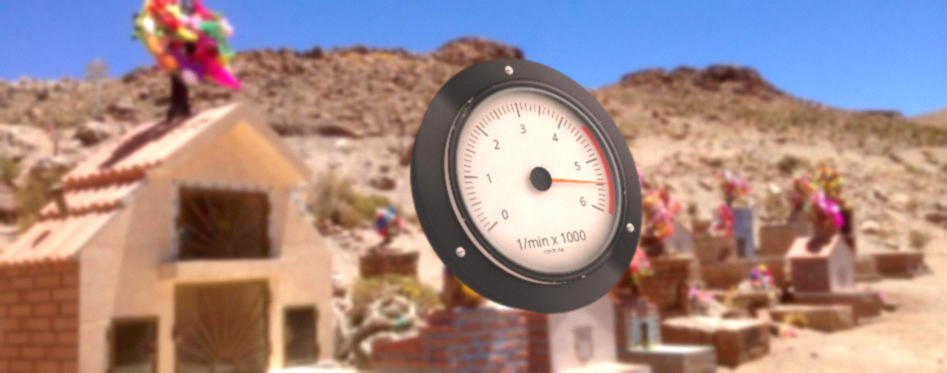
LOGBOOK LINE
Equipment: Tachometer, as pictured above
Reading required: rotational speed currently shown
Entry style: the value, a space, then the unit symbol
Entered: 5500 rpm
